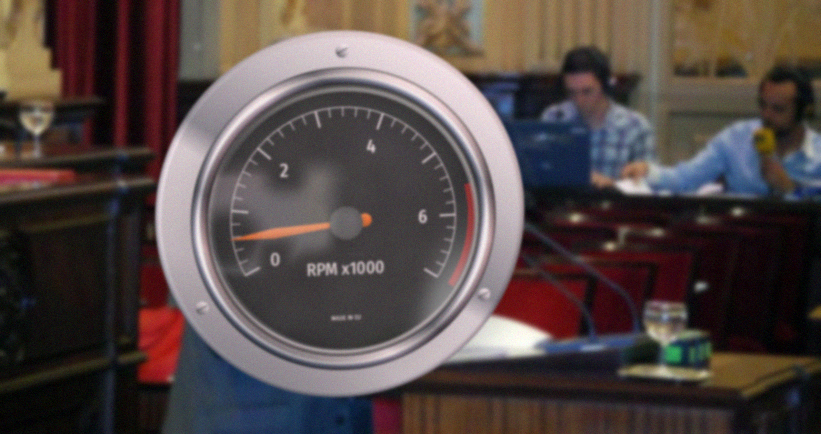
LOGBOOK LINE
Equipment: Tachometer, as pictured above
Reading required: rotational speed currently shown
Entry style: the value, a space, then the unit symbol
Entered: 600 rpm
